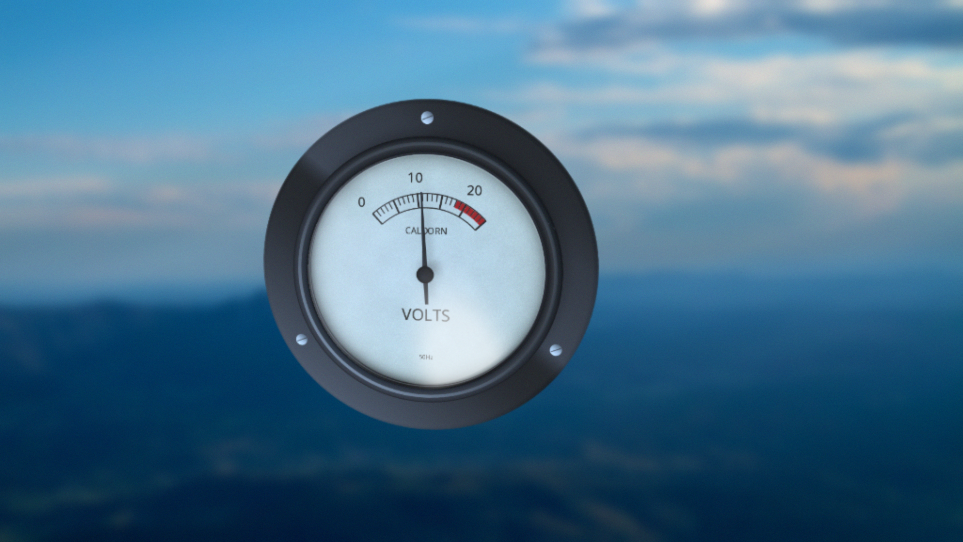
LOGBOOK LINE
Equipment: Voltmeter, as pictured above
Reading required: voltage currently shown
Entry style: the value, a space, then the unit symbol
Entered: 11 V
